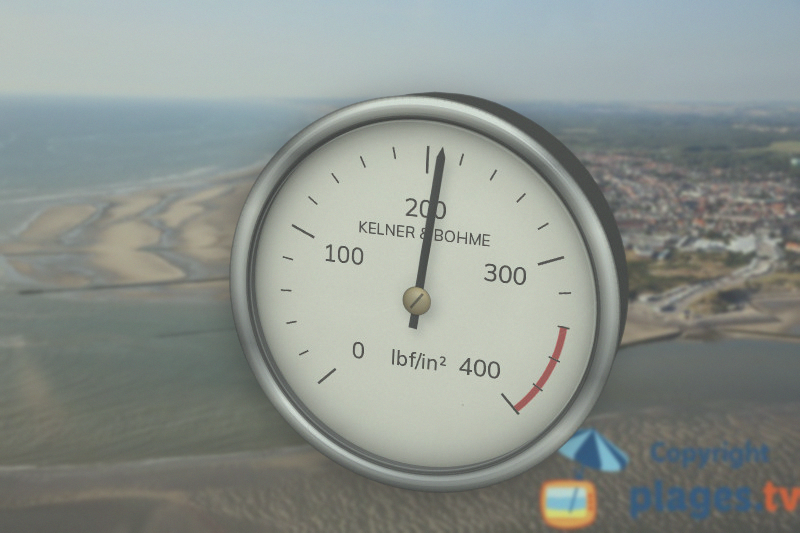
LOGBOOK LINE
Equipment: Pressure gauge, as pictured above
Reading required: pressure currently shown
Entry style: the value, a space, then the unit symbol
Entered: 210 psi
